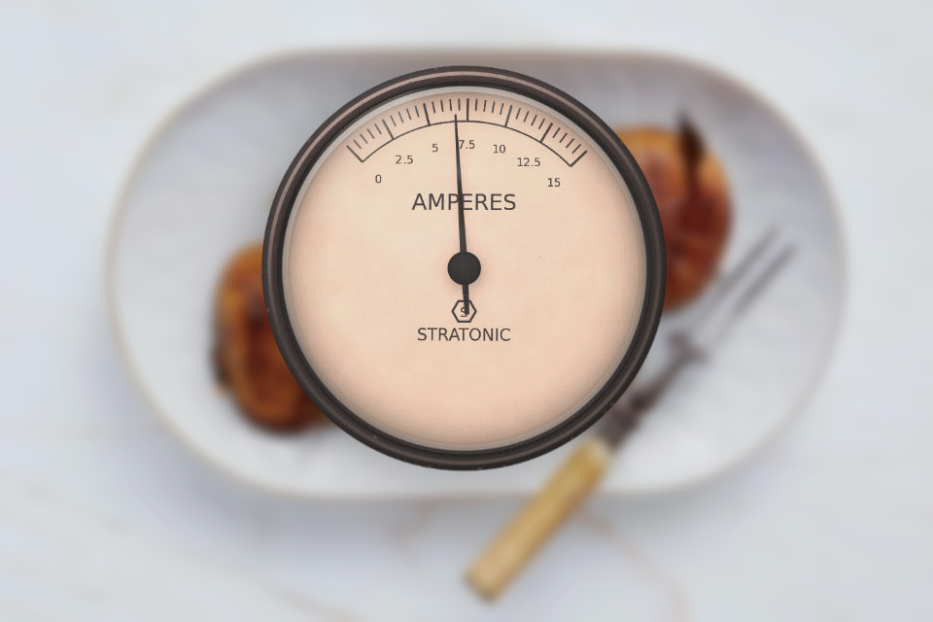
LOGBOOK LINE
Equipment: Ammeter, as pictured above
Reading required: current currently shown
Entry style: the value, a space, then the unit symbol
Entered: 6.75 A
